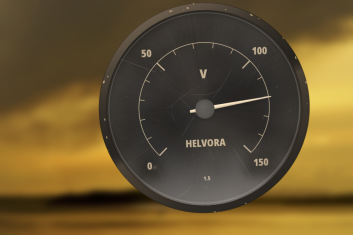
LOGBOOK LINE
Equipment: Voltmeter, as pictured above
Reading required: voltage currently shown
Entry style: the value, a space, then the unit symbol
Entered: 120 V
